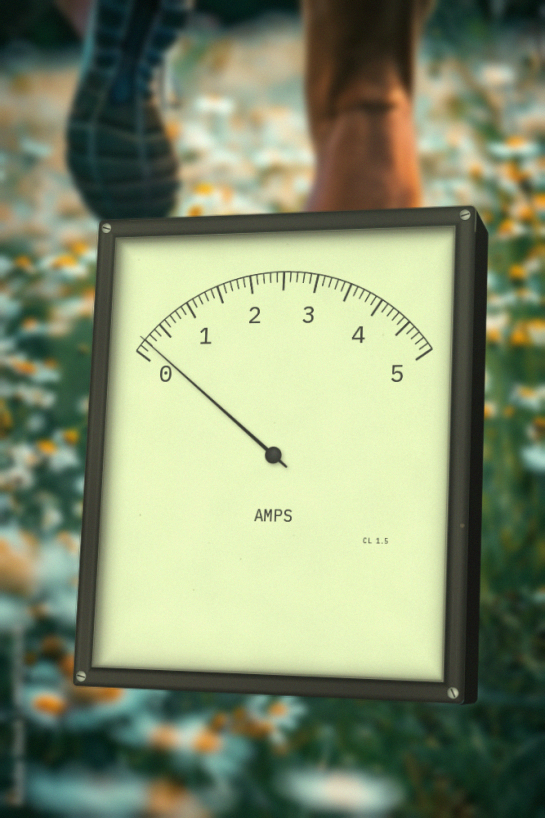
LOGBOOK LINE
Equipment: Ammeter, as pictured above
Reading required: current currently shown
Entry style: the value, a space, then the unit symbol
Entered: 0.2 A
